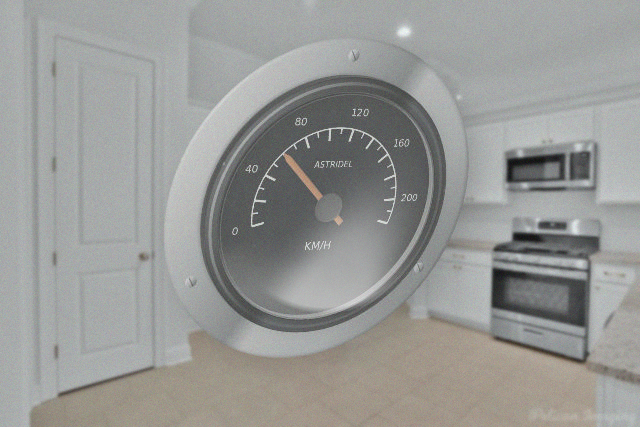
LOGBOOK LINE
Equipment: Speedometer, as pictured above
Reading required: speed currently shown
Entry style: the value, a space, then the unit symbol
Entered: 60 km/h
